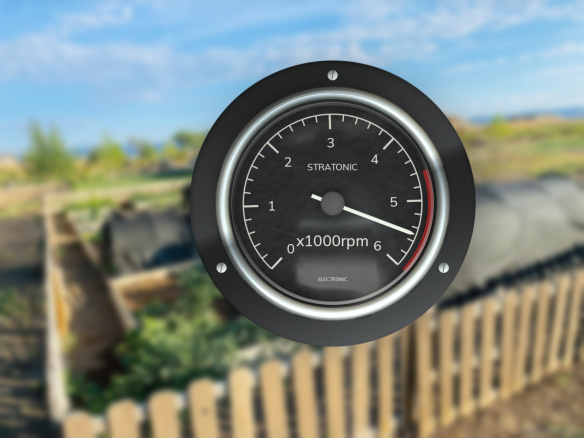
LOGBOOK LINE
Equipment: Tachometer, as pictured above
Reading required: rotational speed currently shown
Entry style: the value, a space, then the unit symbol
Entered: 5500 rpm
